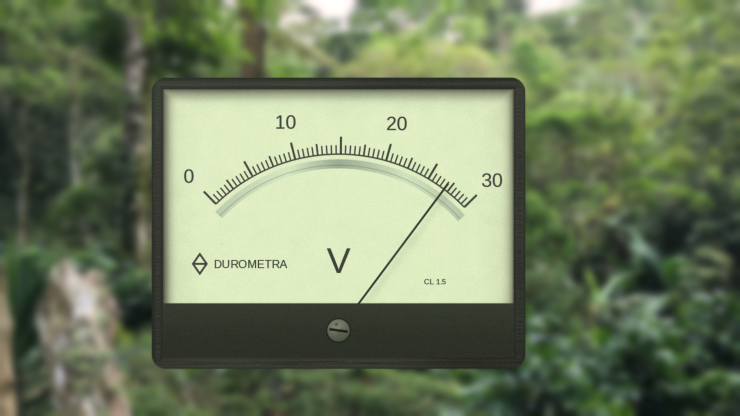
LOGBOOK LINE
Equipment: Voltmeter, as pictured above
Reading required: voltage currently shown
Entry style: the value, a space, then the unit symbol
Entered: 27 V
